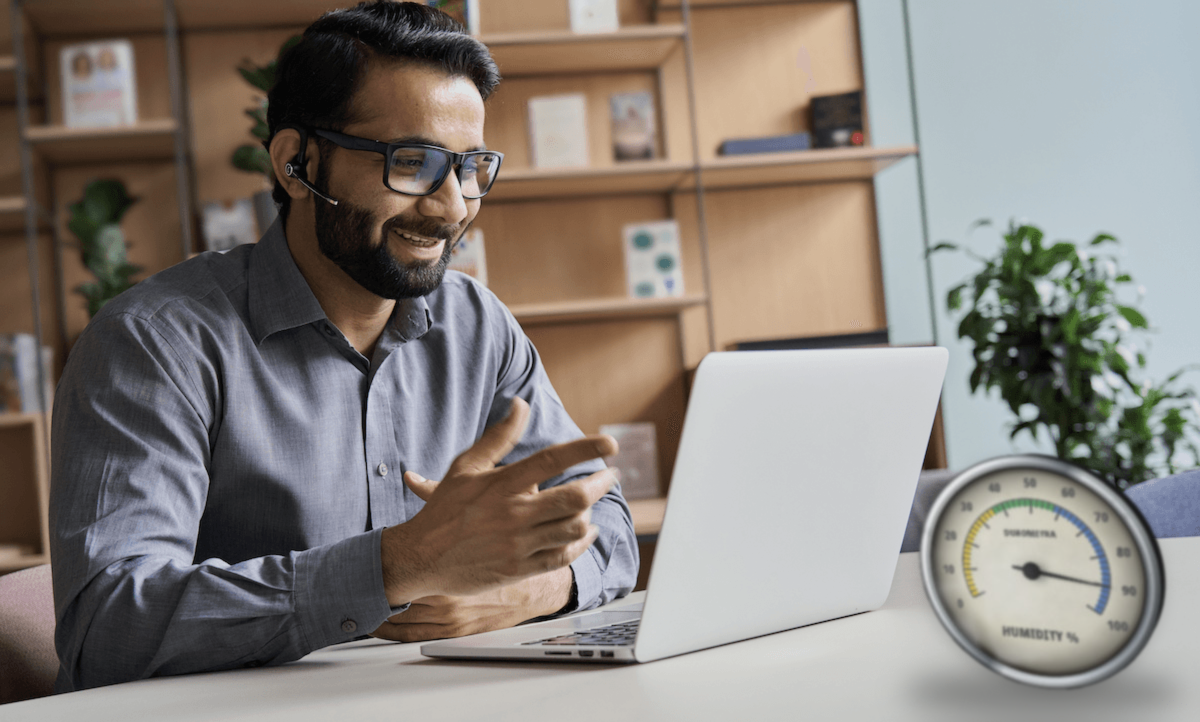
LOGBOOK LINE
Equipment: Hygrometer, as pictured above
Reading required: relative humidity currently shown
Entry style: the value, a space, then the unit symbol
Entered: 90 %
